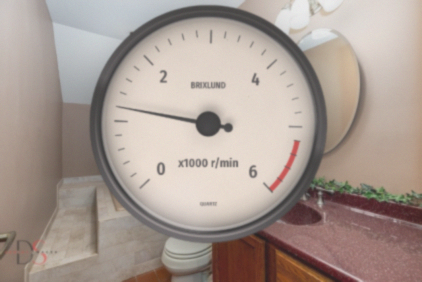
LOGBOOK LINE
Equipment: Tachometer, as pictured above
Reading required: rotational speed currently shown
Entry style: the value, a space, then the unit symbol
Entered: 1200 rpm
